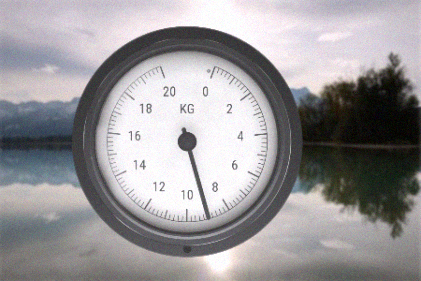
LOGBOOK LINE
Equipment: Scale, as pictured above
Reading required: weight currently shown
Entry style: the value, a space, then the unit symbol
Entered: 9 kg
